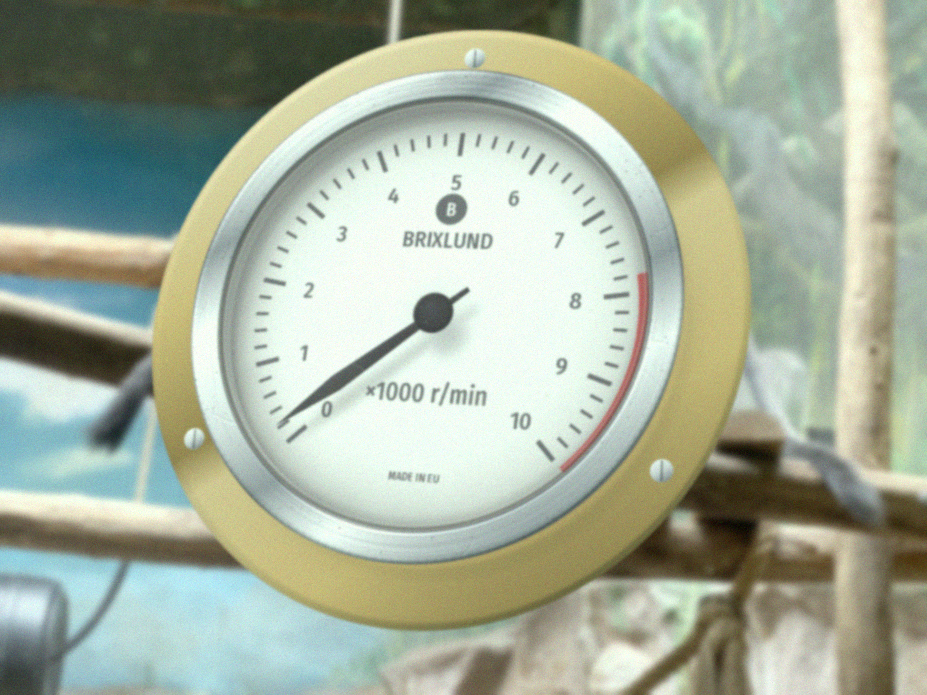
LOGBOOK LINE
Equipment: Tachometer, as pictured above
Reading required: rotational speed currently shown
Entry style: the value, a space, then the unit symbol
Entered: 200 rpm
